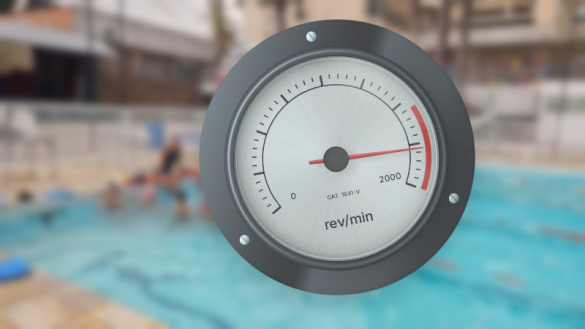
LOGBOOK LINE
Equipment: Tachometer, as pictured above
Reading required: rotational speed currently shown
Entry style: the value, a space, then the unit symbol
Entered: 1775 rpm
